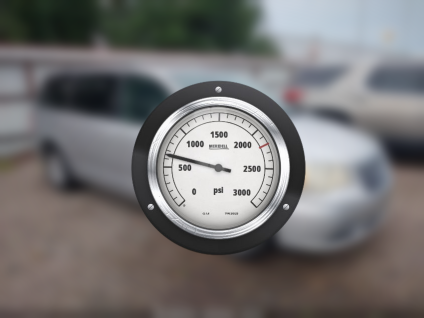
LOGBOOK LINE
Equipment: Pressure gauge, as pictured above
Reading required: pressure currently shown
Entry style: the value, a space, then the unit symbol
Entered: 650 psi
